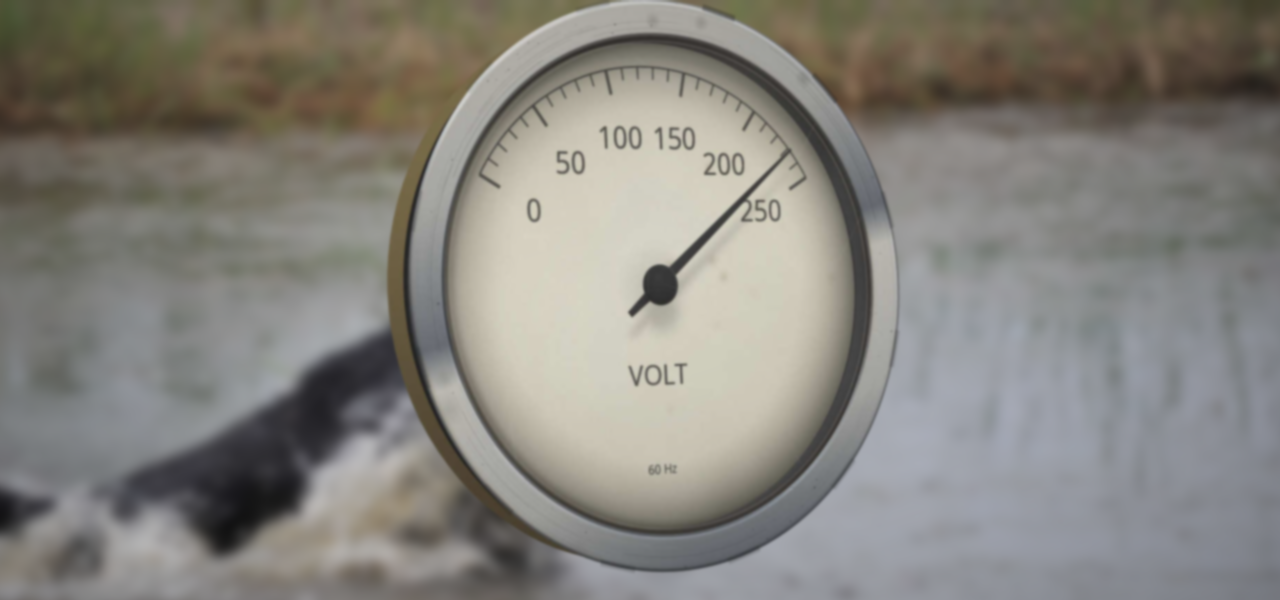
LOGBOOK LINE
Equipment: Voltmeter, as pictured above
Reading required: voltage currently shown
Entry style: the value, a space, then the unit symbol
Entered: 230 V
